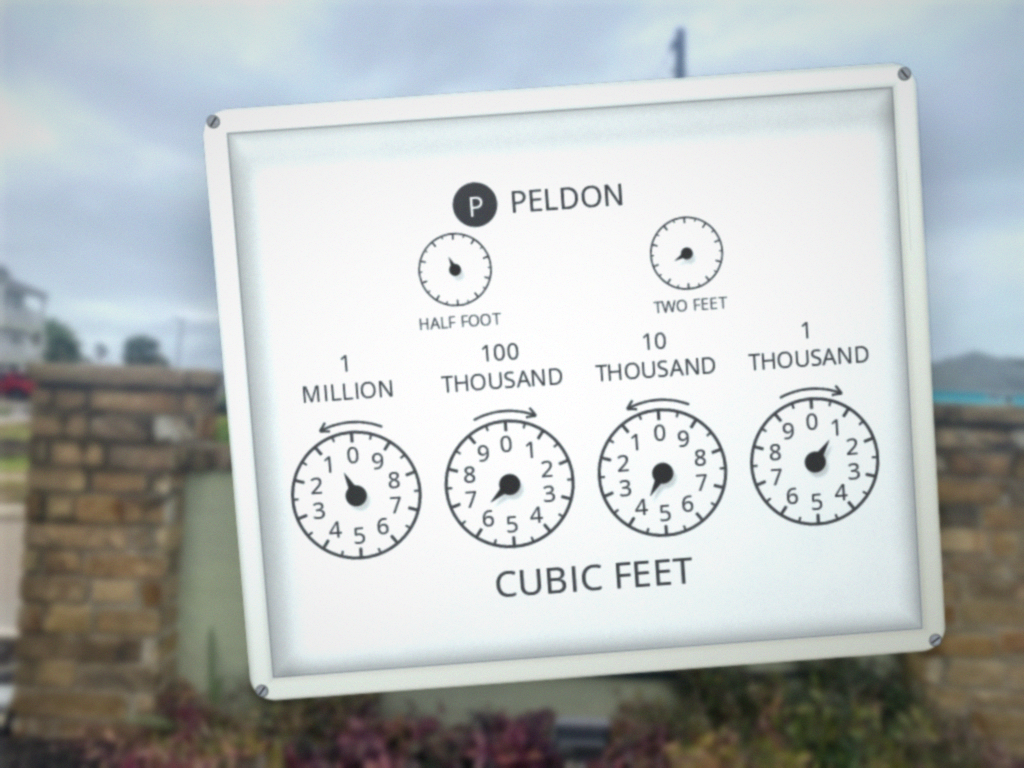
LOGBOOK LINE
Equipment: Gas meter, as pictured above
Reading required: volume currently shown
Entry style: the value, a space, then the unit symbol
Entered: 64100 ft³
